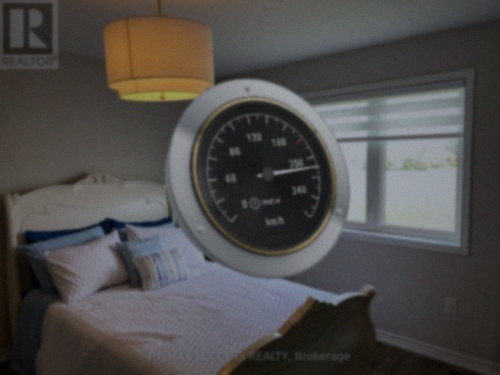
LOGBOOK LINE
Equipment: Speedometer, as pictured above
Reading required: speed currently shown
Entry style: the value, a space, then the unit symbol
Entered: 210 km/h
